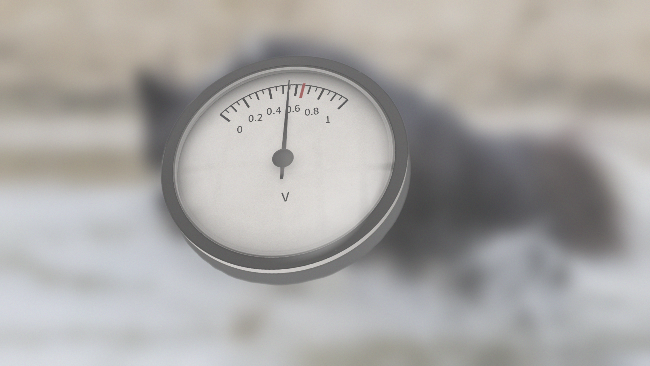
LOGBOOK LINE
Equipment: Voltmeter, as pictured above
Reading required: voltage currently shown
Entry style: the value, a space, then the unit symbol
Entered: 0.55 V
